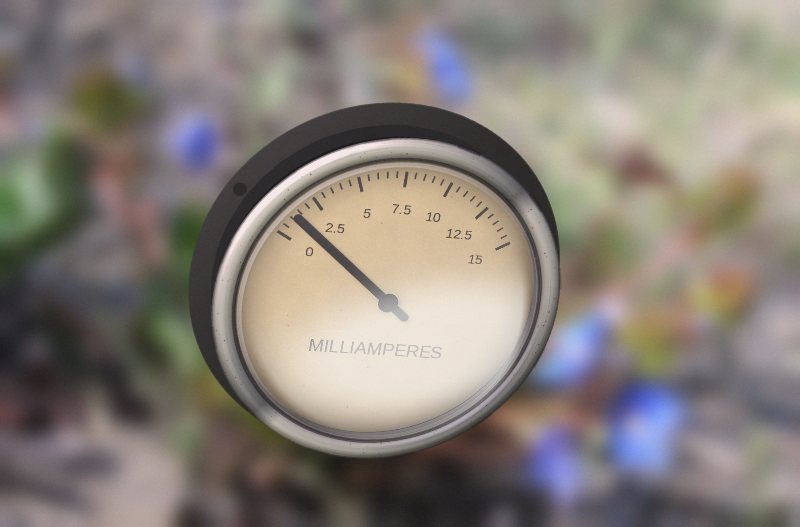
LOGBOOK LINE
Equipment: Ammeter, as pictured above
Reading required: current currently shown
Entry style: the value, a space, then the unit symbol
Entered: 1.25 mA
